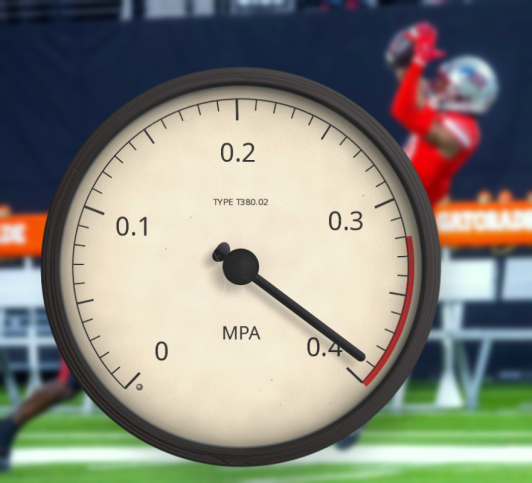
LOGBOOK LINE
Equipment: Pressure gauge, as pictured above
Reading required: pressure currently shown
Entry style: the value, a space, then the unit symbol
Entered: 0.39 MPa
